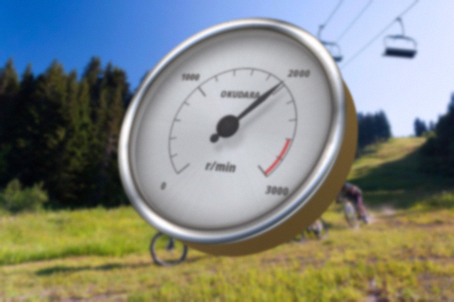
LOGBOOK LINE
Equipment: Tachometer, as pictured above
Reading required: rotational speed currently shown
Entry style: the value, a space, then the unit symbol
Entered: 2000 rpm
